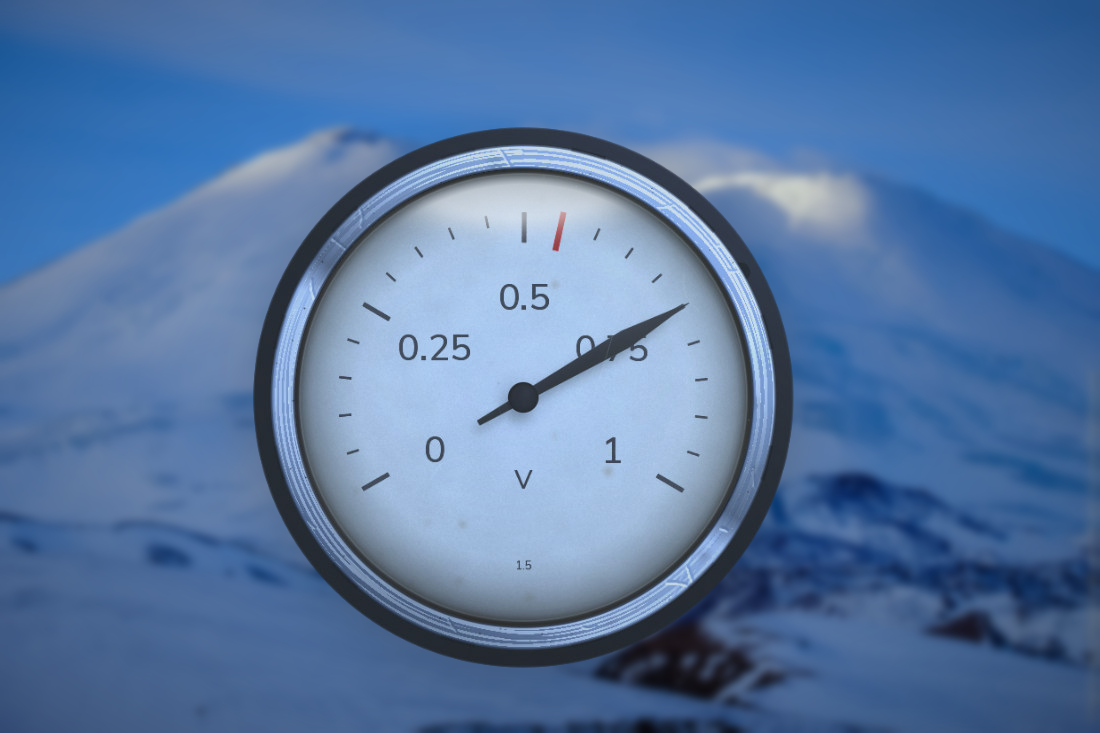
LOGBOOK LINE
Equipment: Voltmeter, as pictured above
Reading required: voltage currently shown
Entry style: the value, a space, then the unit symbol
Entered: 0.75 V
